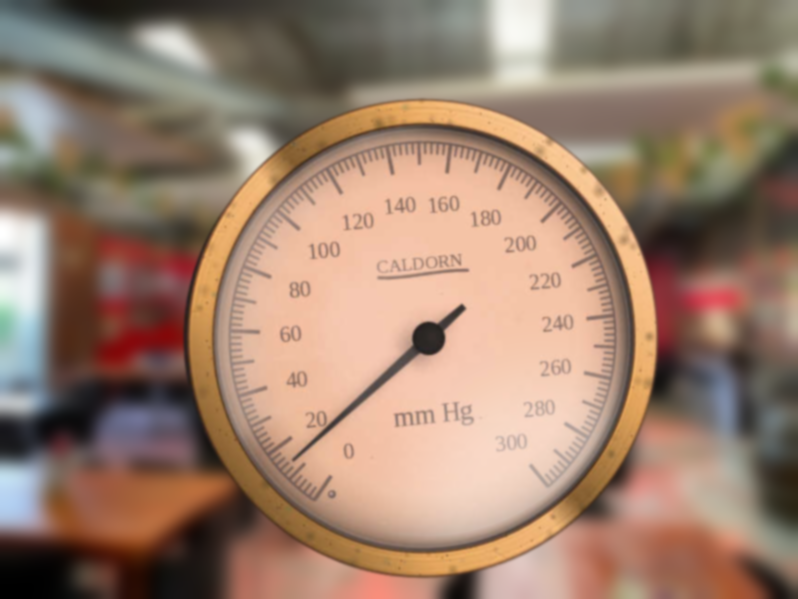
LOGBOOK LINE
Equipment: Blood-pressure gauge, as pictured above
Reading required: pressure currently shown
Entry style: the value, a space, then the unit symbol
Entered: 14 mmHg
